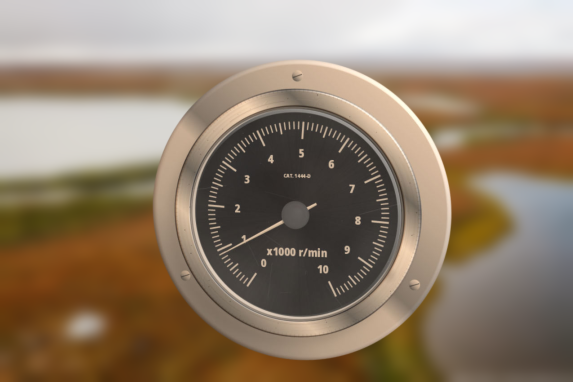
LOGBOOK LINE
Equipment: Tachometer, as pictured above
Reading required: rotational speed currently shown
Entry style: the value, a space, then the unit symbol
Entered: 900 rpm
